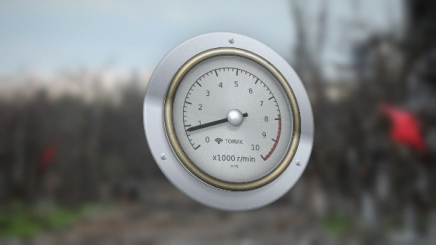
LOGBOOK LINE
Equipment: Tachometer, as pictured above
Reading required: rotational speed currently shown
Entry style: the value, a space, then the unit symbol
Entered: 800 rpm
